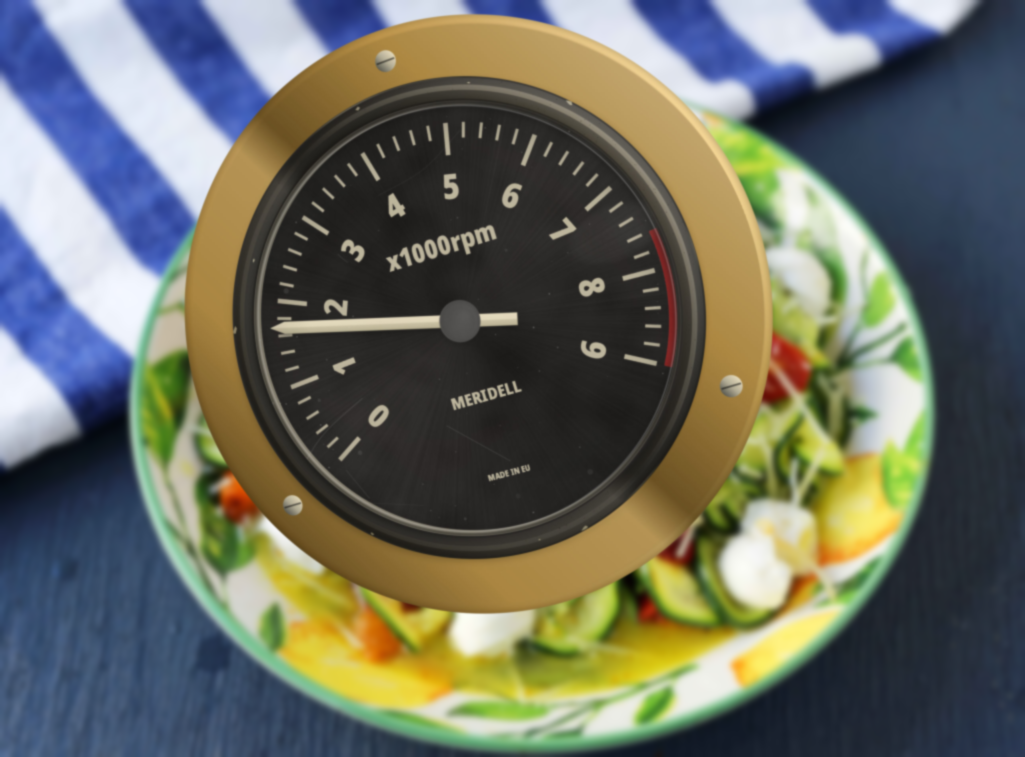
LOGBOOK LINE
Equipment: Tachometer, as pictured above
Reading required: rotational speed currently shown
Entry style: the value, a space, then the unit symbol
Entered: 1700 rpm
